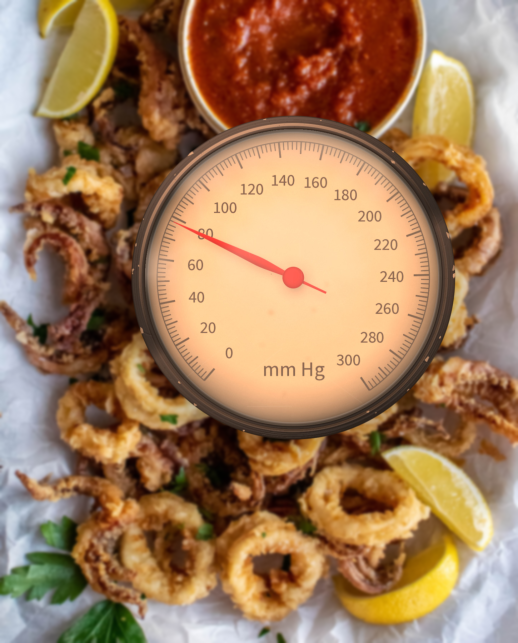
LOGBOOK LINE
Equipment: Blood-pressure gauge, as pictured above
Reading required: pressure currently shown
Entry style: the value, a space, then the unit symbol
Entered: 78 mmHg
